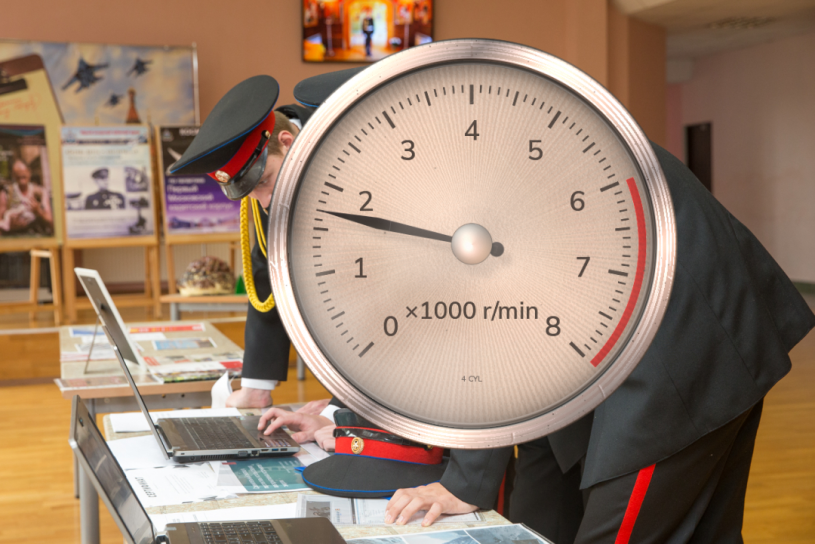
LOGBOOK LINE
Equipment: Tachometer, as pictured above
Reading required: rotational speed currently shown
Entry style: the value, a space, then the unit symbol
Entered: 1700 rpm
